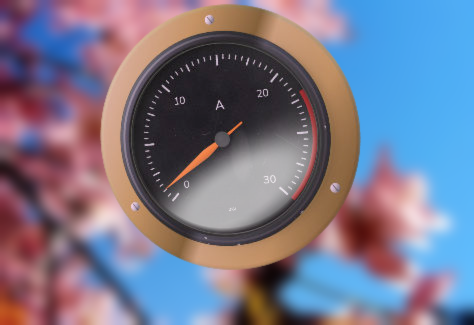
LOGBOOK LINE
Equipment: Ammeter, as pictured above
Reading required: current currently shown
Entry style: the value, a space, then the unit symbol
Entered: 1 A
